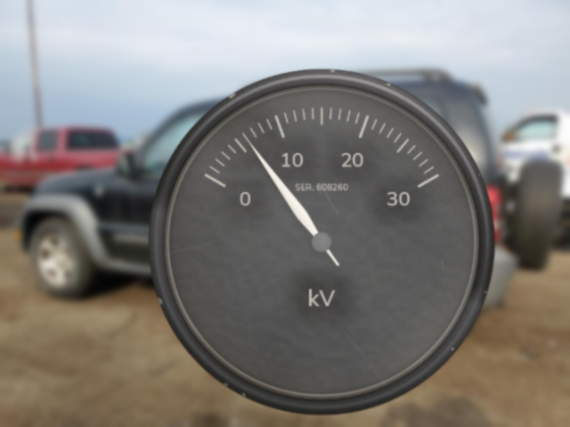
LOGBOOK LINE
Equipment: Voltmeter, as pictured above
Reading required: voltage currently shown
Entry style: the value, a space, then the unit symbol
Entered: 6 kV
